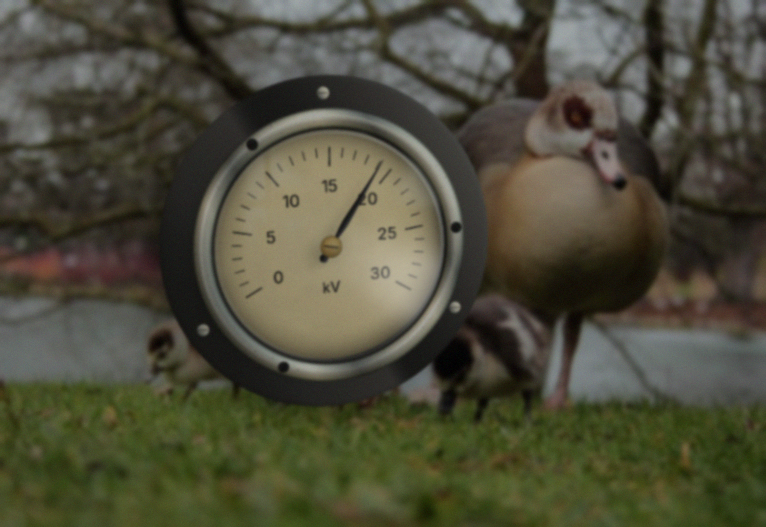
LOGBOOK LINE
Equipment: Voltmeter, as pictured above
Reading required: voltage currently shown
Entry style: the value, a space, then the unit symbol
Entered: 19 kV
